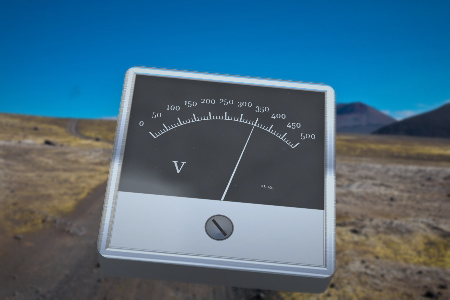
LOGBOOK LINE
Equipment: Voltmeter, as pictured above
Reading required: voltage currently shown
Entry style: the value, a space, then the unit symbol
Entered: 350 V
